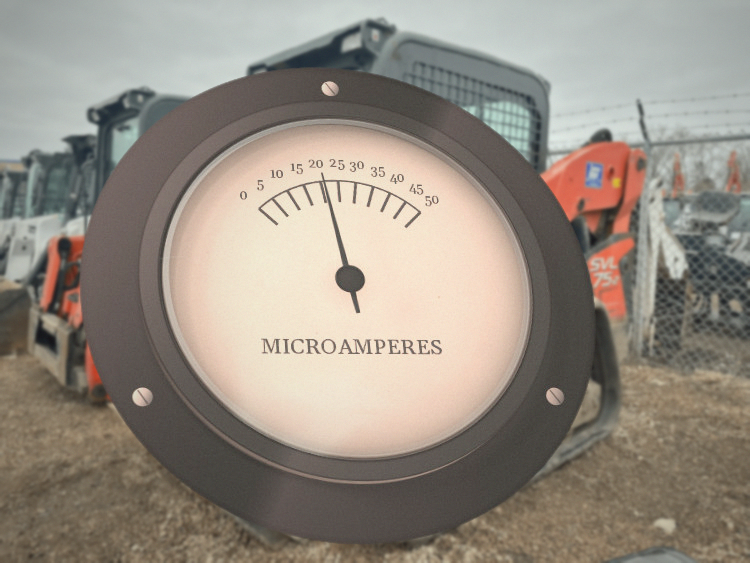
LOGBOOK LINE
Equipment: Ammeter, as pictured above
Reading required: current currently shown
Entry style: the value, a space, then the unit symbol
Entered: 20 µA
